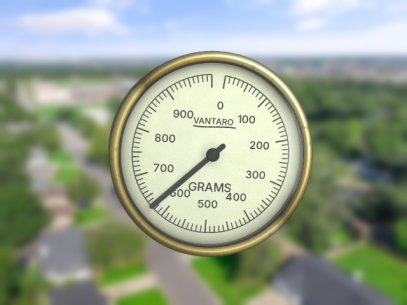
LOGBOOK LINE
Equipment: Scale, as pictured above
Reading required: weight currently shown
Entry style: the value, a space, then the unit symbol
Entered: 630 g
